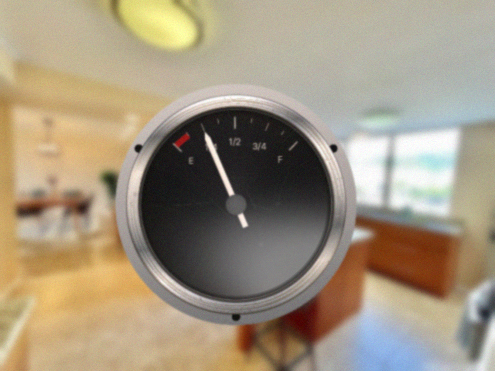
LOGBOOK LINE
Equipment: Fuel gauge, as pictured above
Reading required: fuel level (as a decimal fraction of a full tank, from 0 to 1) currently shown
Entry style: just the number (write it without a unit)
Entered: 0.25
